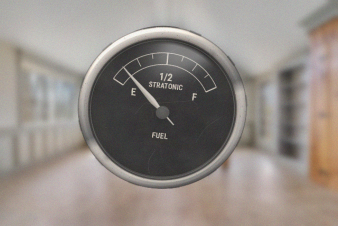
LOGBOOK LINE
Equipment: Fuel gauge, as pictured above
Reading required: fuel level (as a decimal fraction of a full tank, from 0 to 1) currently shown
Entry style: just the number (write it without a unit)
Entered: 0.125
